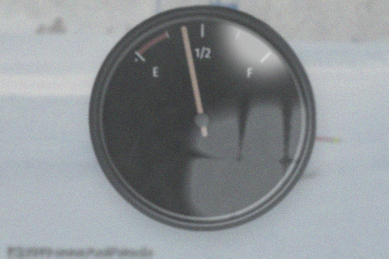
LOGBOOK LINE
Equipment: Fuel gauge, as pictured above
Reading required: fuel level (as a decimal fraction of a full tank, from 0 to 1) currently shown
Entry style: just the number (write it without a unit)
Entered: 0.375
